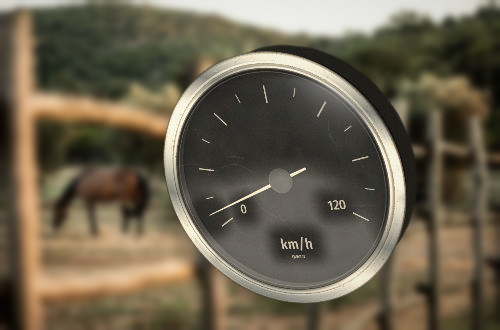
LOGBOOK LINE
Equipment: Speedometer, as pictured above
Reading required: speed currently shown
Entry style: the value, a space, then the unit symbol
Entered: 5 km/h
